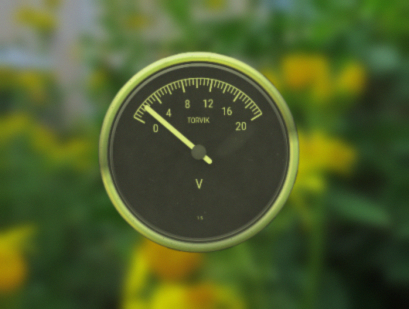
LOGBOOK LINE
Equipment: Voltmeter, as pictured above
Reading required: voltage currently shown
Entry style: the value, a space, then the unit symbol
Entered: 2 V
